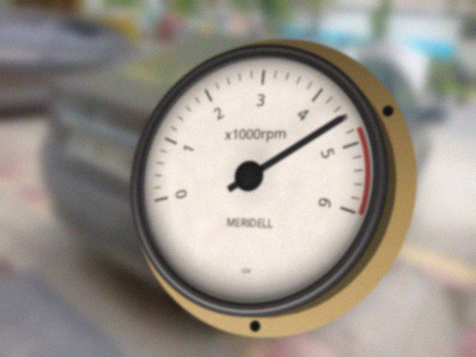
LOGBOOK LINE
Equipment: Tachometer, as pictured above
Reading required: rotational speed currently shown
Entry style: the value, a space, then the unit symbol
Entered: 4600 rpm
